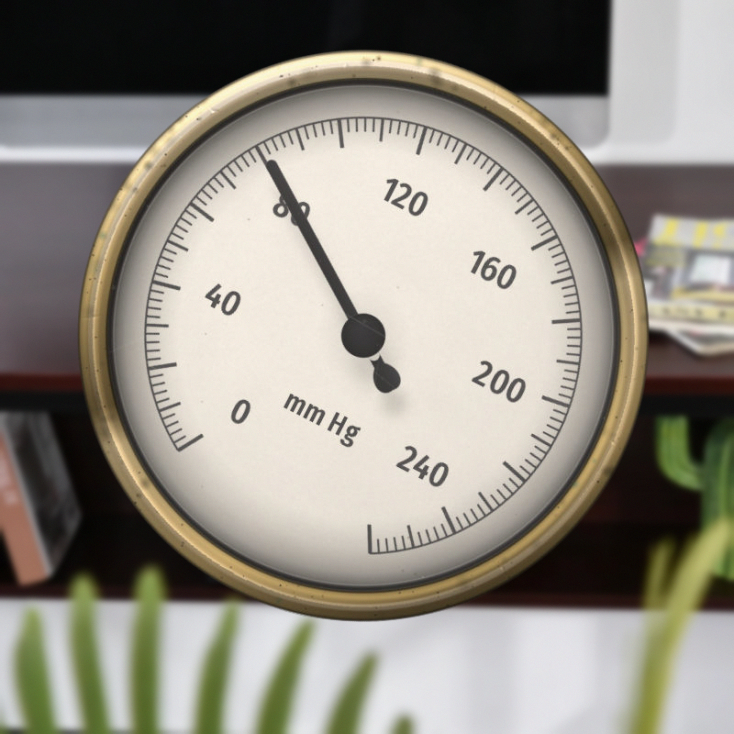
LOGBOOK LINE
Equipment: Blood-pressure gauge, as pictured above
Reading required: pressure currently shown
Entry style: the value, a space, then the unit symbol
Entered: 81 mmHg
